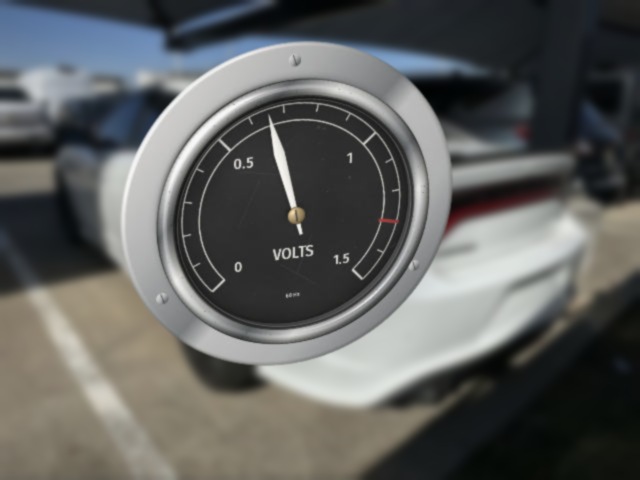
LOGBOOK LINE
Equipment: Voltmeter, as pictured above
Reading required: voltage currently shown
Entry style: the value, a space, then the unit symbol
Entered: 0.65 V
